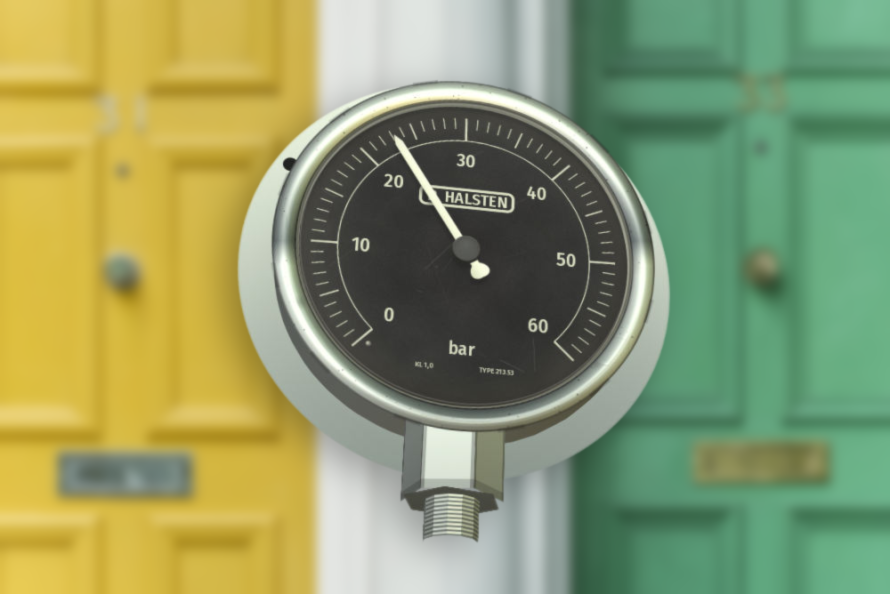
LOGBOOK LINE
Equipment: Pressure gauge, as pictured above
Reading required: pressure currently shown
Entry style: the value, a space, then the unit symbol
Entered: 23 bar
